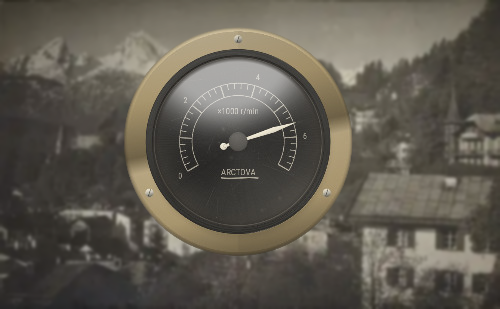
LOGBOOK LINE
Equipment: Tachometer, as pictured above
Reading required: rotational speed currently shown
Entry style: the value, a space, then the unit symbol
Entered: 5600 rpm
